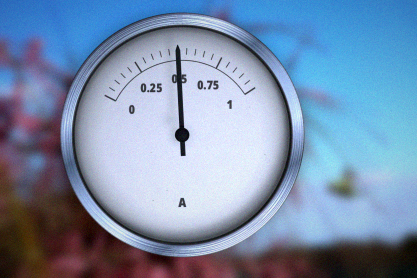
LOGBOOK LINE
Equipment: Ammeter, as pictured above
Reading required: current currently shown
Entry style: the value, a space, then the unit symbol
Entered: 0.5 A
